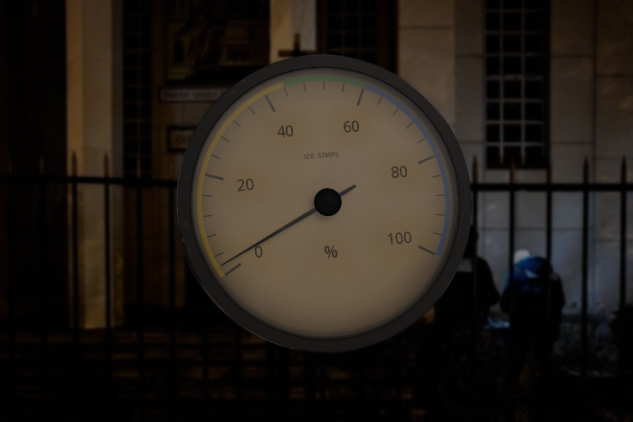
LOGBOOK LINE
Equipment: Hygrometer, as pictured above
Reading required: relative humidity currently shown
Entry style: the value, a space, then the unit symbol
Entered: 2 %
